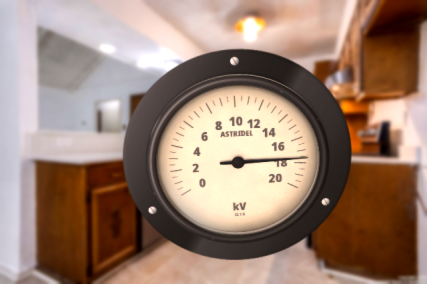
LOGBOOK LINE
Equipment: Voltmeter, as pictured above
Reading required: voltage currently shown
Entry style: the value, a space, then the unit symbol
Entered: 17.5 kV
